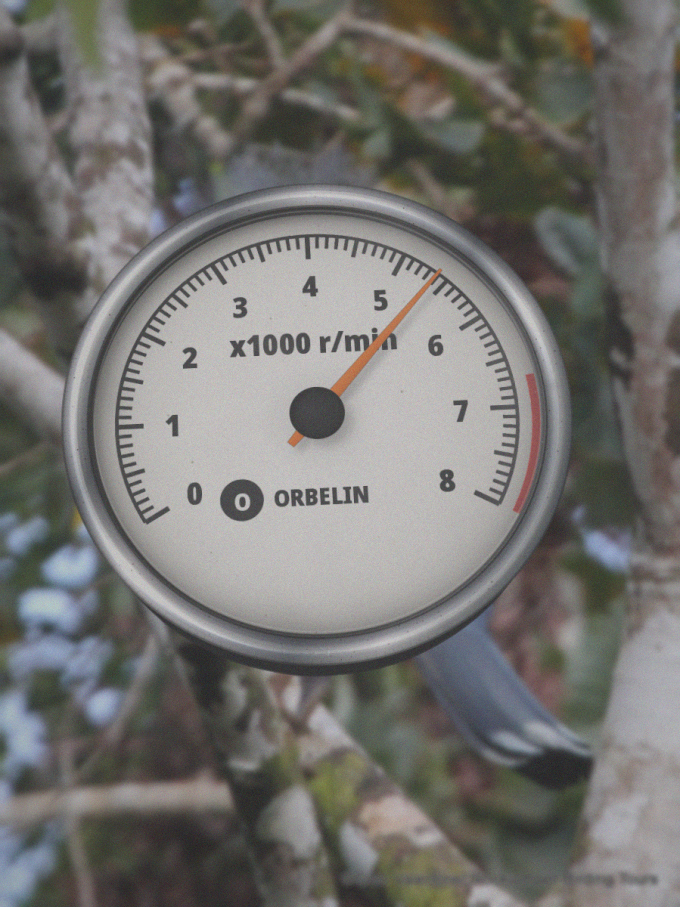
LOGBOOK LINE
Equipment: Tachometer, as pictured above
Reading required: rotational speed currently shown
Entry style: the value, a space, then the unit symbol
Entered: 5400 rpm
